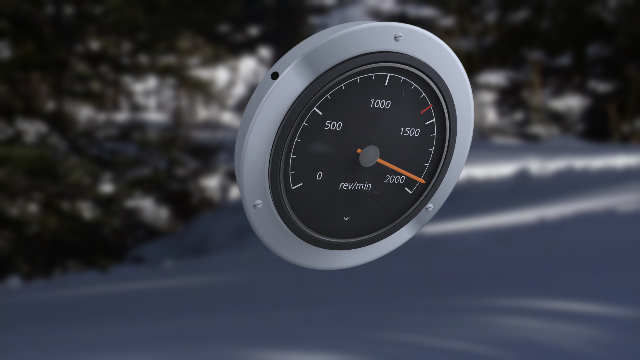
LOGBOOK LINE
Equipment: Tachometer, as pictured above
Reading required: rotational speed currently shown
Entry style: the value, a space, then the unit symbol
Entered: 1900 rpm
